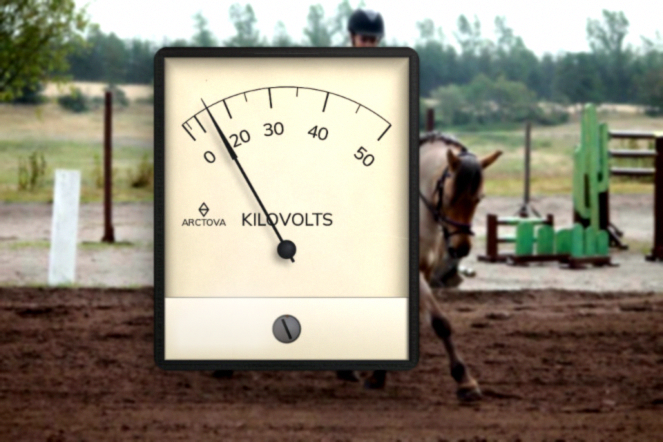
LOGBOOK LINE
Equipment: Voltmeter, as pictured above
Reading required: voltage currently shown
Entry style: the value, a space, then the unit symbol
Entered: 15 kV
